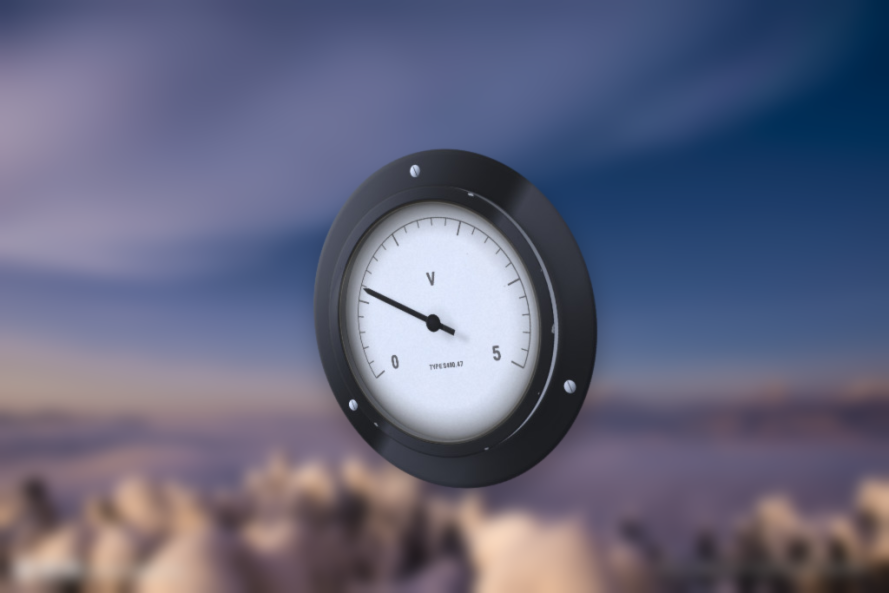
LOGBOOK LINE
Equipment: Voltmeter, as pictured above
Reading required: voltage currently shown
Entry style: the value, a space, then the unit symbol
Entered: 1.2 V
